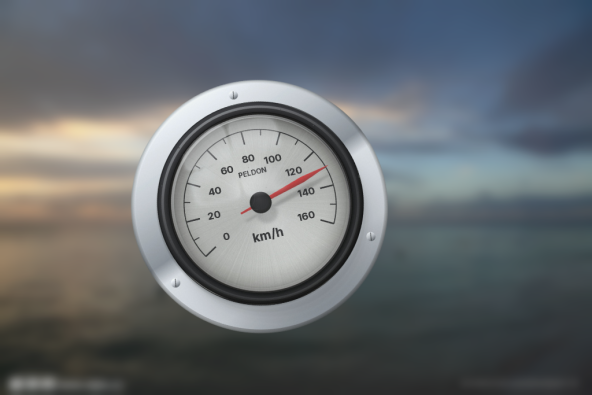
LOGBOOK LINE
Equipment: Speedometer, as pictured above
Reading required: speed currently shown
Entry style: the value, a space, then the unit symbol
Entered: 130 km/h
